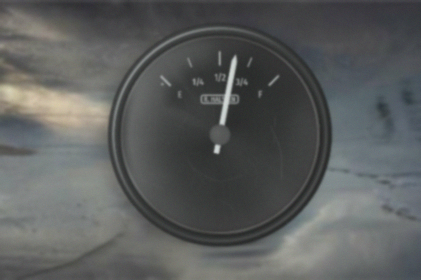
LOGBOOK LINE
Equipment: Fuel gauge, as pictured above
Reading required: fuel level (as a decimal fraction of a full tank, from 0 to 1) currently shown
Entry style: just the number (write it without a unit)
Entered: 0.625
